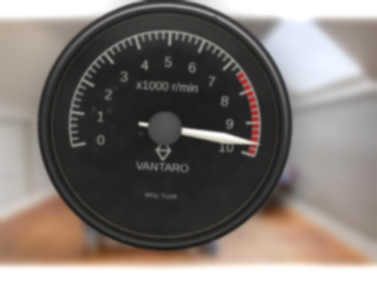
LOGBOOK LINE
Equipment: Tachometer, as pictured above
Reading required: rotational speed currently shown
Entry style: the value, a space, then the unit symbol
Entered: 9600 rpm
